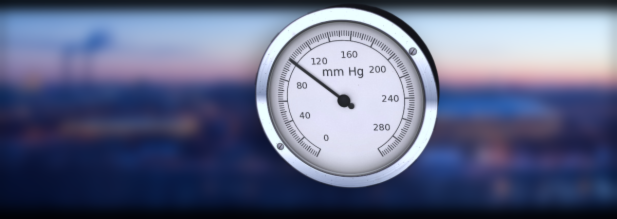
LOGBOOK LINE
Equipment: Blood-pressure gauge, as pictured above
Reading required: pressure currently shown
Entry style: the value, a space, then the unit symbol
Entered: 100 mmHg
